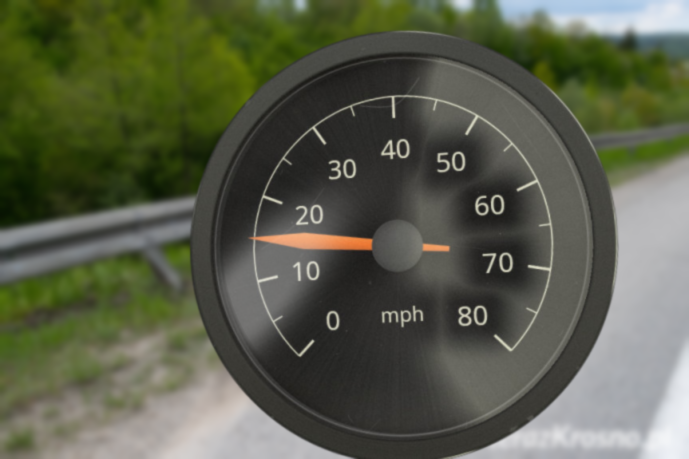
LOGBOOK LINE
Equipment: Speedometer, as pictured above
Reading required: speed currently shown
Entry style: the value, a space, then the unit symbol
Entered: 15 mph
